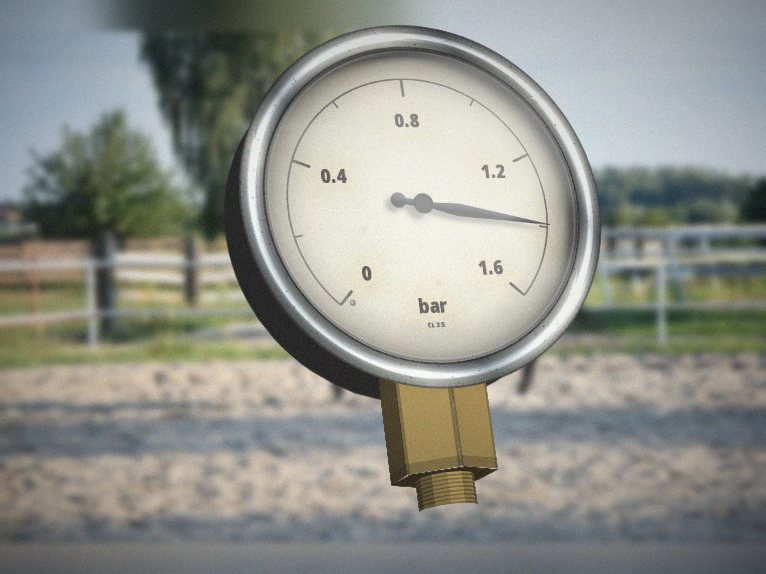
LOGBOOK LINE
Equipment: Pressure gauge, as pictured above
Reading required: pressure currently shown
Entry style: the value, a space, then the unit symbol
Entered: 1.4 bar
